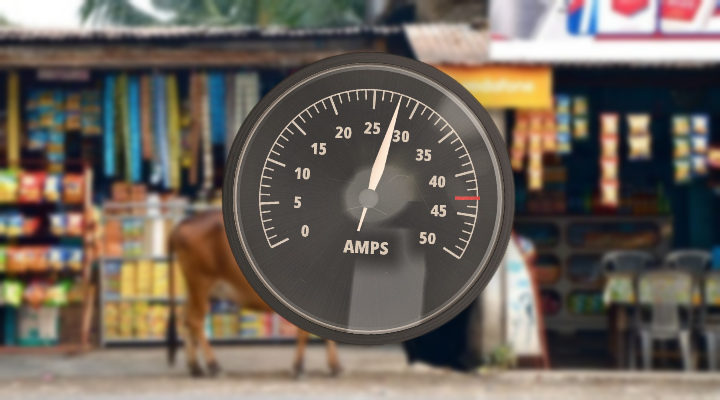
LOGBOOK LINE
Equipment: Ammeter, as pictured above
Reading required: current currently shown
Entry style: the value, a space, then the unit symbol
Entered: 28 A
